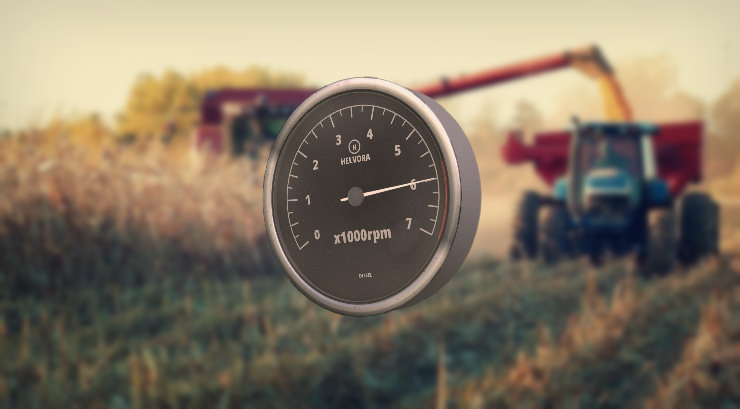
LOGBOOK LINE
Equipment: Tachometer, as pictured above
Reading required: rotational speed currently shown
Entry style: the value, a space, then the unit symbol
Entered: 6000 rpm
